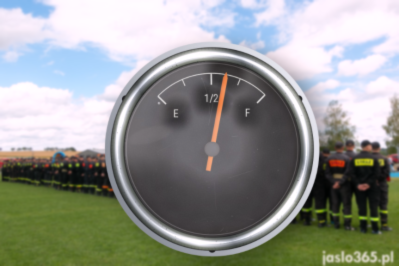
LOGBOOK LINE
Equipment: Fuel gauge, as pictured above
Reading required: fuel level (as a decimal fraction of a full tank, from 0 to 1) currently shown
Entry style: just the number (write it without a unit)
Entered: 0.625
